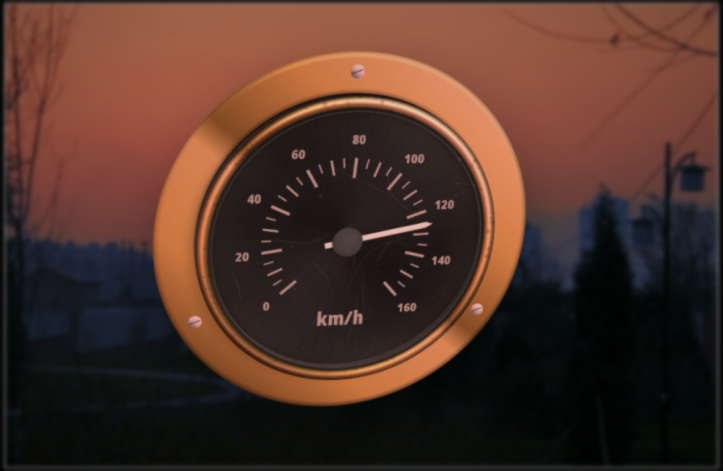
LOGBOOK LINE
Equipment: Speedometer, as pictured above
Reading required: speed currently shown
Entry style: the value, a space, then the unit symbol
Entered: 125 km/h
